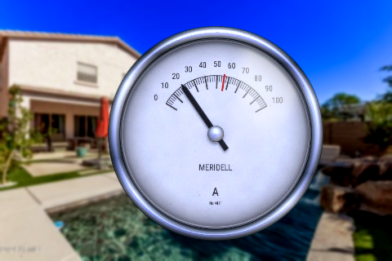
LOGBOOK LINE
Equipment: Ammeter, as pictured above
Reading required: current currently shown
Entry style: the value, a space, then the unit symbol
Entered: 20 A
